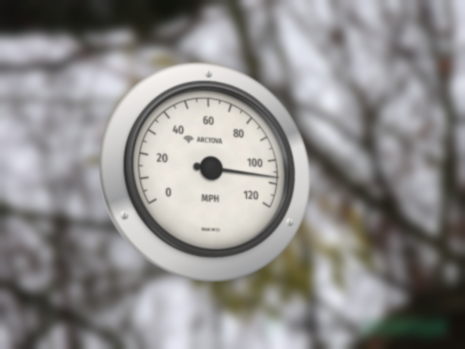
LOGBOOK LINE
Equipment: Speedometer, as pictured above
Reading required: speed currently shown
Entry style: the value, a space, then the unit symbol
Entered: 107.5 mph
